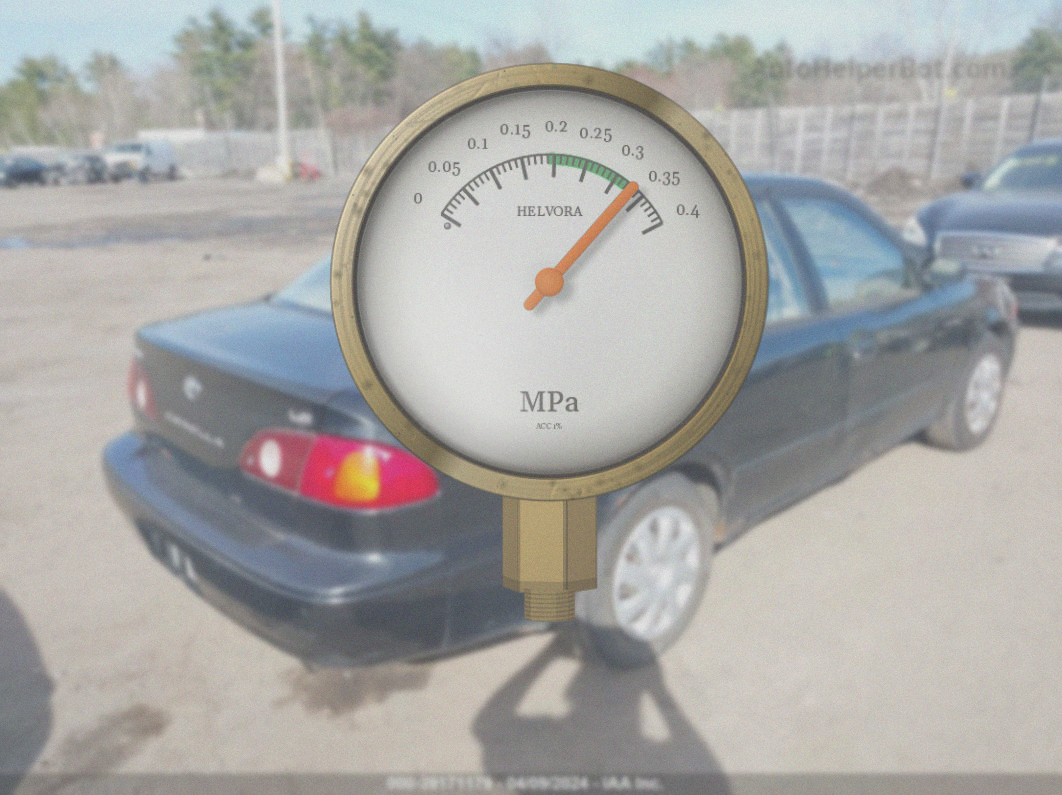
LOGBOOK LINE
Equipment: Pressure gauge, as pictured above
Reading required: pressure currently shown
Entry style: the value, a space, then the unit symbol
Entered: 0.33 MPa
